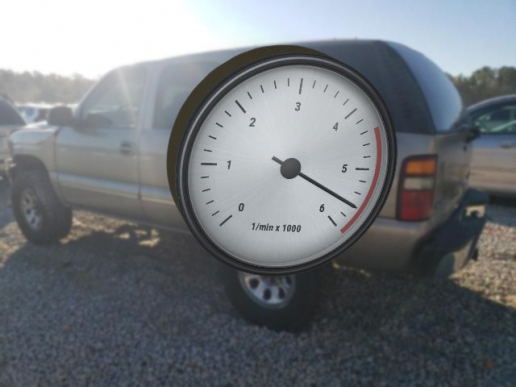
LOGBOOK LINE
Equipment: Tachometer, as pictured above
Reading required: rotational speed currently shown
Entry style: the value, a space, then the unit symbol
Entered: 5600 rpm
